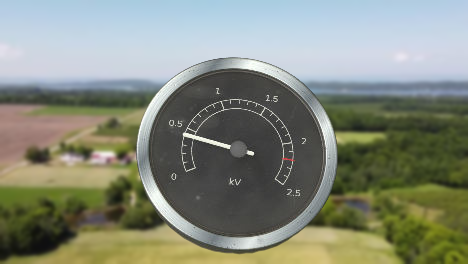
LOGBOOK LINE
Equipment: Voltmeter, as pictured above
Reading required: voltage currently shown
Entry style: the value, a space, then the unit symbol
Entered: 0.4 kV
